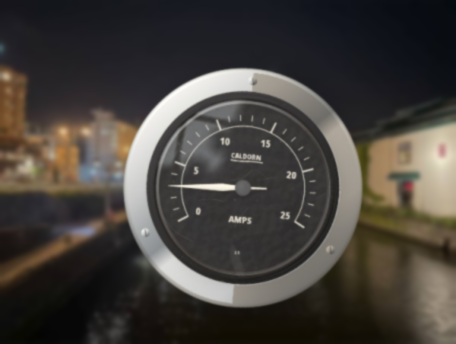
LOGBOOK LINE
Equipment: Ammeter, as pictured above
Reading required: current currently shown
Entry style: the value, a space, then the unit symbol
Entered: 3 A
